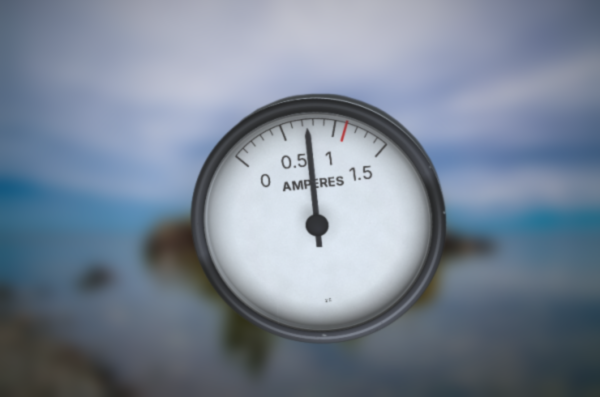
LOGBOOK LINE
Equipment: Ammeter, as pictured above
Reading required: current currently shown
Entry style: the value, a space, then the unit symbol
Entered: 0.75 A
